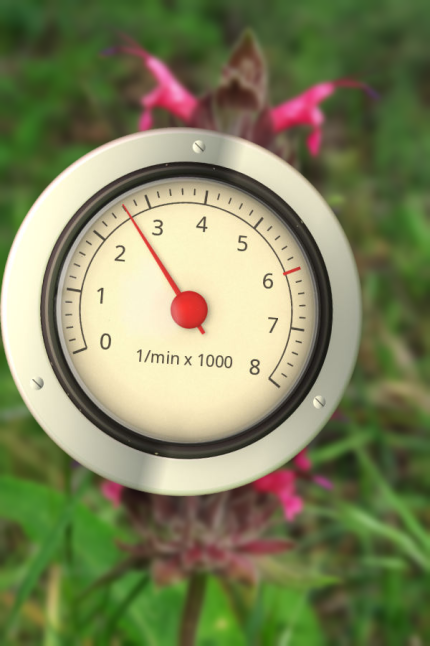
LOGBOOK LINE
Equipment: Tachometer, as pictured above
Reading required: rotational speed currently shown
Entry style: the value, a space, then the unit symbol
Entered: 2600 rpm
